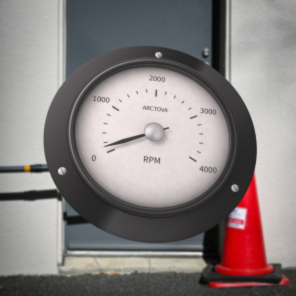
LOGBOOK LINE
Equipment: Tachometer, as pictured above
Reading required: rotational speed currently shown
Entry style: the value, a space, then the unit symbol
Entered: 100 rpm
